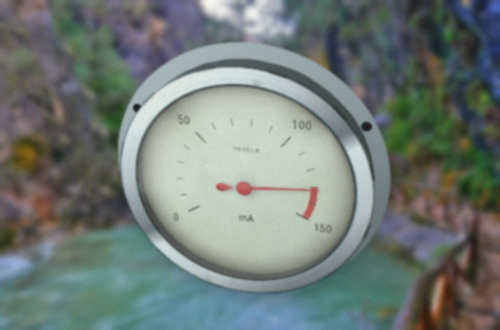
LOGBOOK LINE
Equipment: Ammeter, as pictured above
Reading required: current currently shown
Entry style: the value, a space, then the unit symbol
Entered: 130 mA
